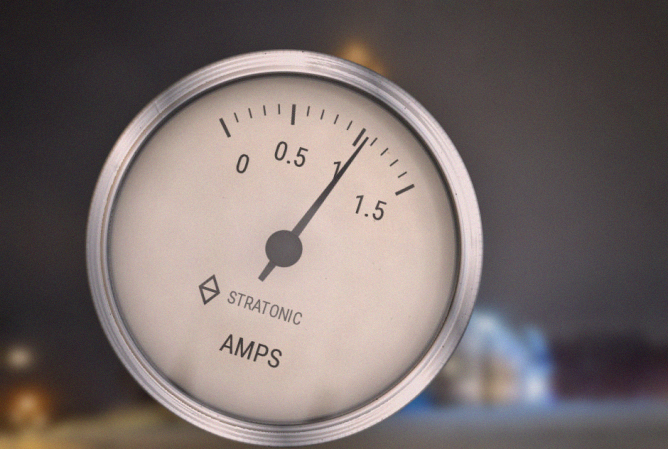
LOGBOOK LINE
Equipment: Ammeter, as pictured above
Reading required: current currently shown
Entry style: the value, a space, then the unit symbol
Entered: 1.05 A
